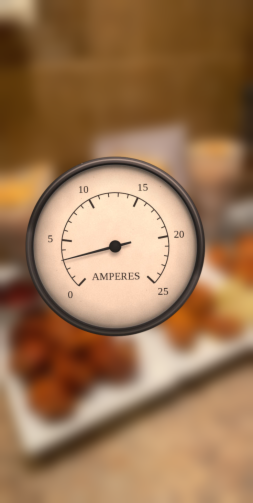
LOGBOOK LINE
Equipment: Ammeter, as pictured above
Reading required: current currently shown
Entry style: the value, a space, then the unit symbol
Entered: 3 A
